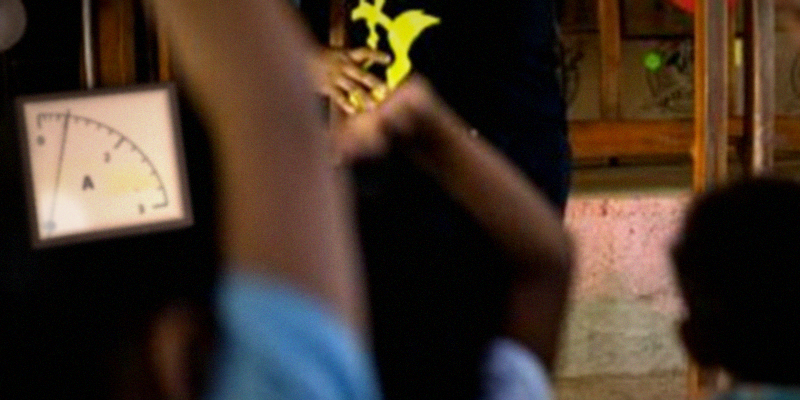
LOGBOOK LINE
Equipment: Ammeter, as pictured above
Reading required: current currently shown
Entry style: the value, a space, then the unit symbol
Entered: 1 A
